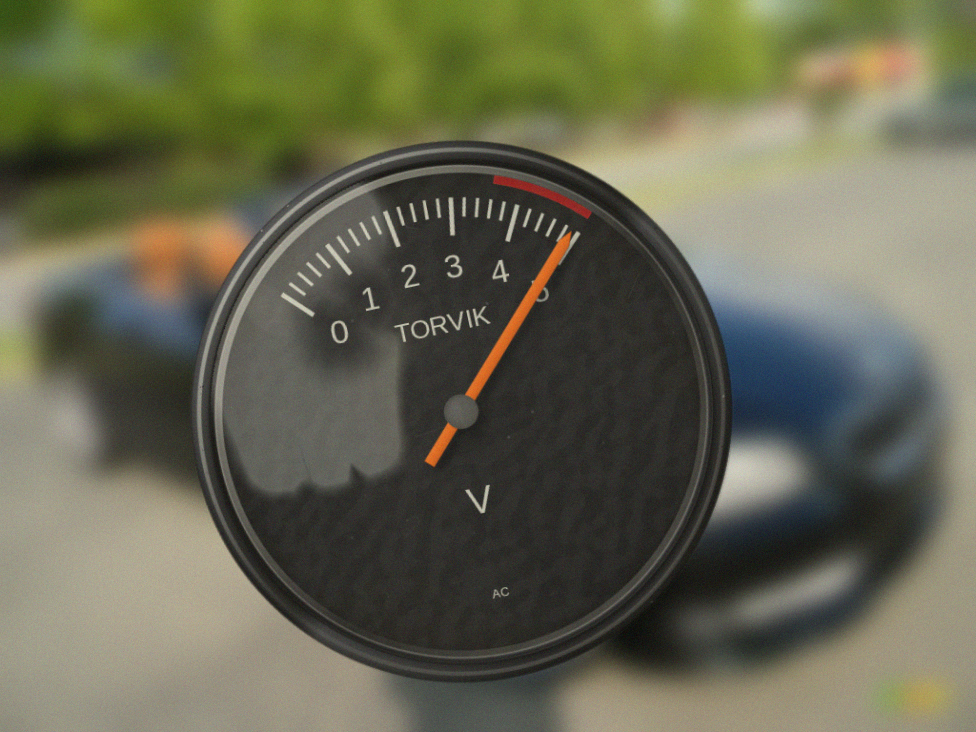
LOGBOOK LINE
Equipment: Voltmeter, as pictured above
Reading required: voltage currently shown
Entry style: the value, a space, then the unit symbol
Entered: 4.9 V
